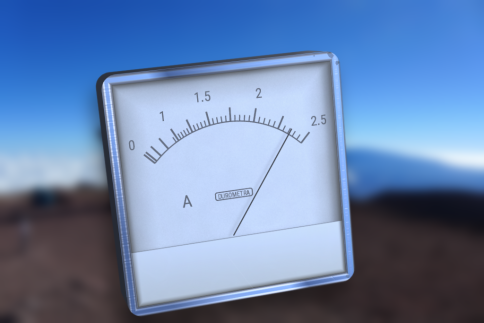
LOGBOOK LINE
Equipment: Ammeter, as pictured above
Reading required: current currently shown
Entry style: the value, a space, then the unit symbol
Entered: 2.35 A
